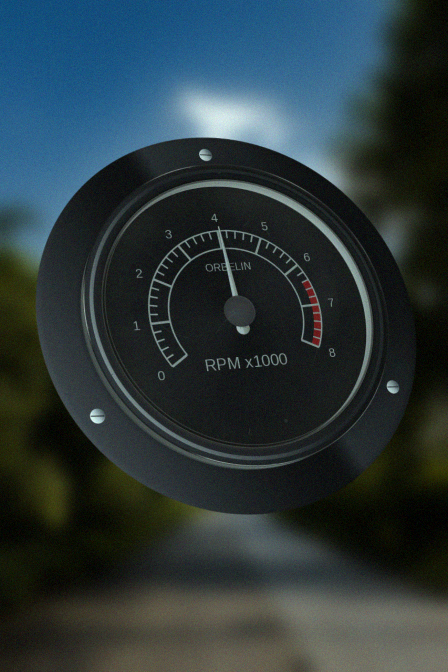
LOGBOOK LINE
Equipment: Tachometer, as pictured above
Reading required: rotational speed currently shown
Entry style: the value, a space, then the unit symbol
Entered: 4000 rpm
